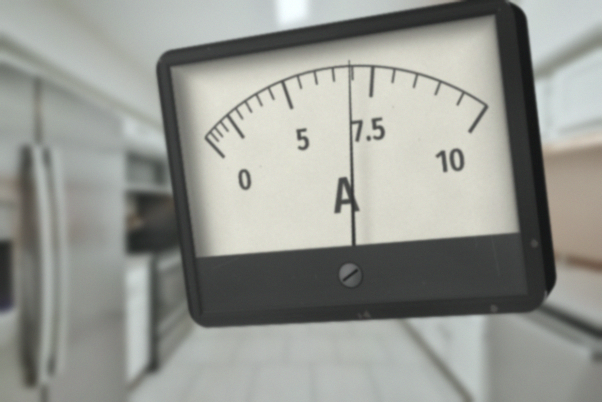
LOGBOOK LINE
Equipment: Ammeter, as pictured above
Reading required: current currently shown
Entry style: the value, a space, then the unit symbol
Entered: 7 A
